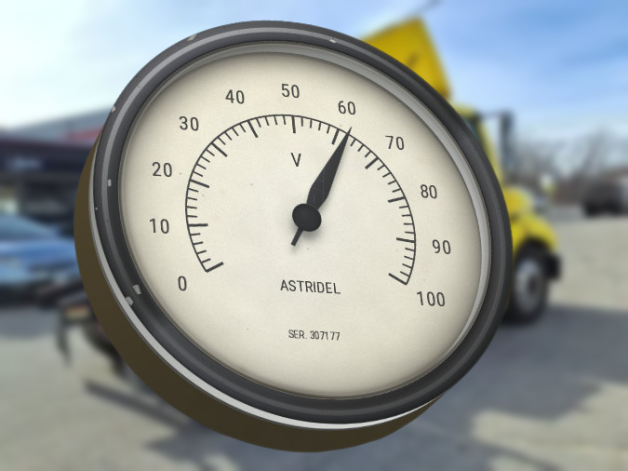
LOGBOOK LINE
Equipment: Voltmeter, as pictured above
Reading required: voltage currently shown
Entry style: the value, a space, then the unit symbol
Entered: 62 V
